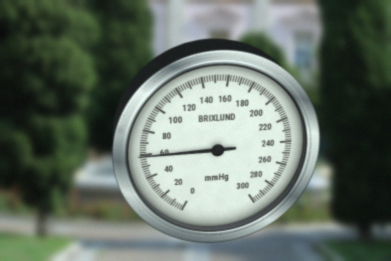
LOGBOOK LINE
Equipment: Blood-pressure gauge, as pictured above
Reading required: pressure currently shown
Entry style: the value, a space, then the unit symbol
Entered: 60 mmHg
